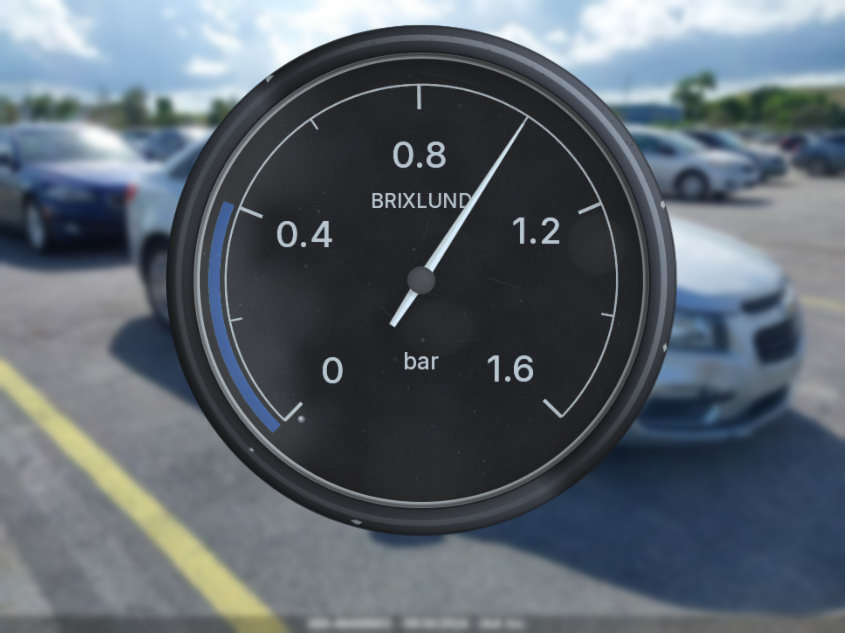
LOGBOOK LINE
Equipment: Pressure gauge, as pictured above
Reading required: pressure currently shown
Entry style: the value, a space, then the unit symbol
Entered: 1 bar
